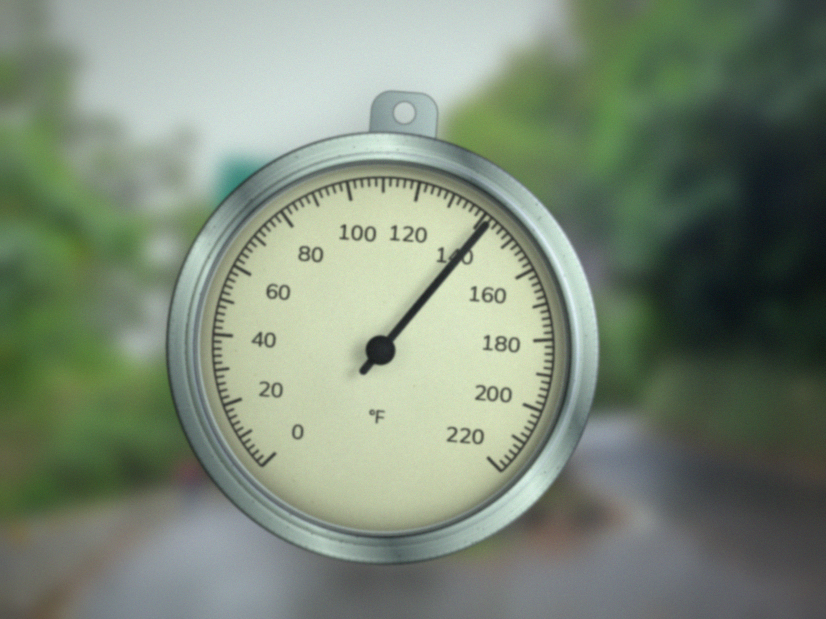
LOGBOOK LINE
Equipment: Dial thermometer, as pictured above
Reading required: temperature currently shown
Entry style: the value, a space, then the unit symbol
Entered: 142 °F
